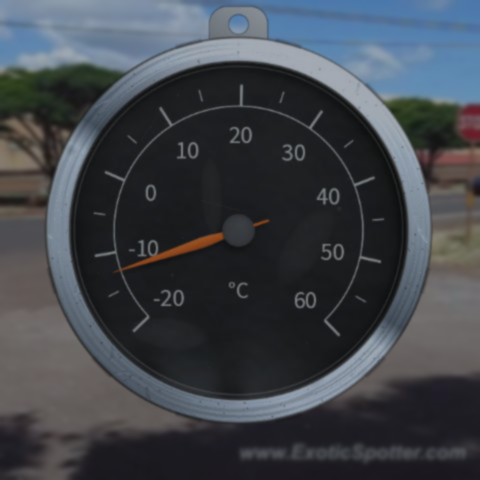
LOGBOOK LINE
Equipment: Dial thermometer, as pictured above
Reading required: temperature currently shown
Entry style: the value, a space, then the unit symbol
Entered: -12.5 °C
